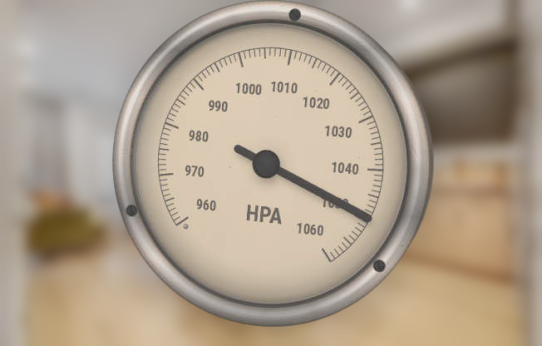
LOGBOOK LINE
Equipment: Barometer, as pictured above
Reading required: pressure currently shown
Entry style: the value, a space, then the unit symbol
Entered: 1049 hPa
